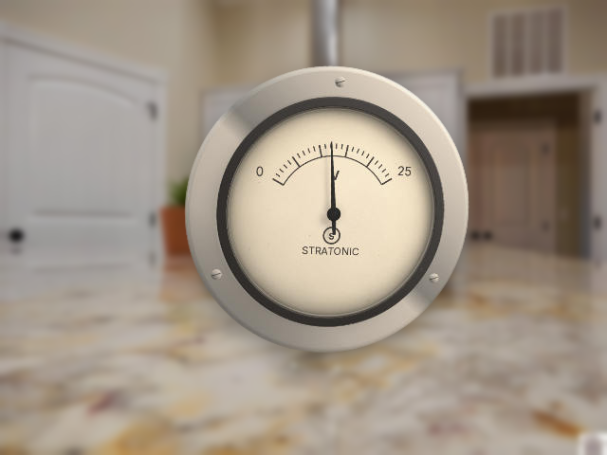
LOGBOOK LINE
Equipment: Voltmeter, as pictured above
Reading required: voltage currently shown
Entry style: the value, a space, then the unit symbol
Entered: 12 V
